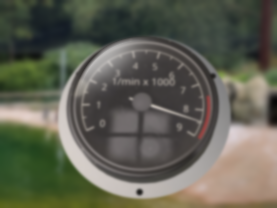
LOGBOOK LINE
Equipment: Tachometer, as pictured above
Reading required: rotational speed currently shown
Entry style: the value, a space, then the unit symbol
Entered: 8500 rpm
